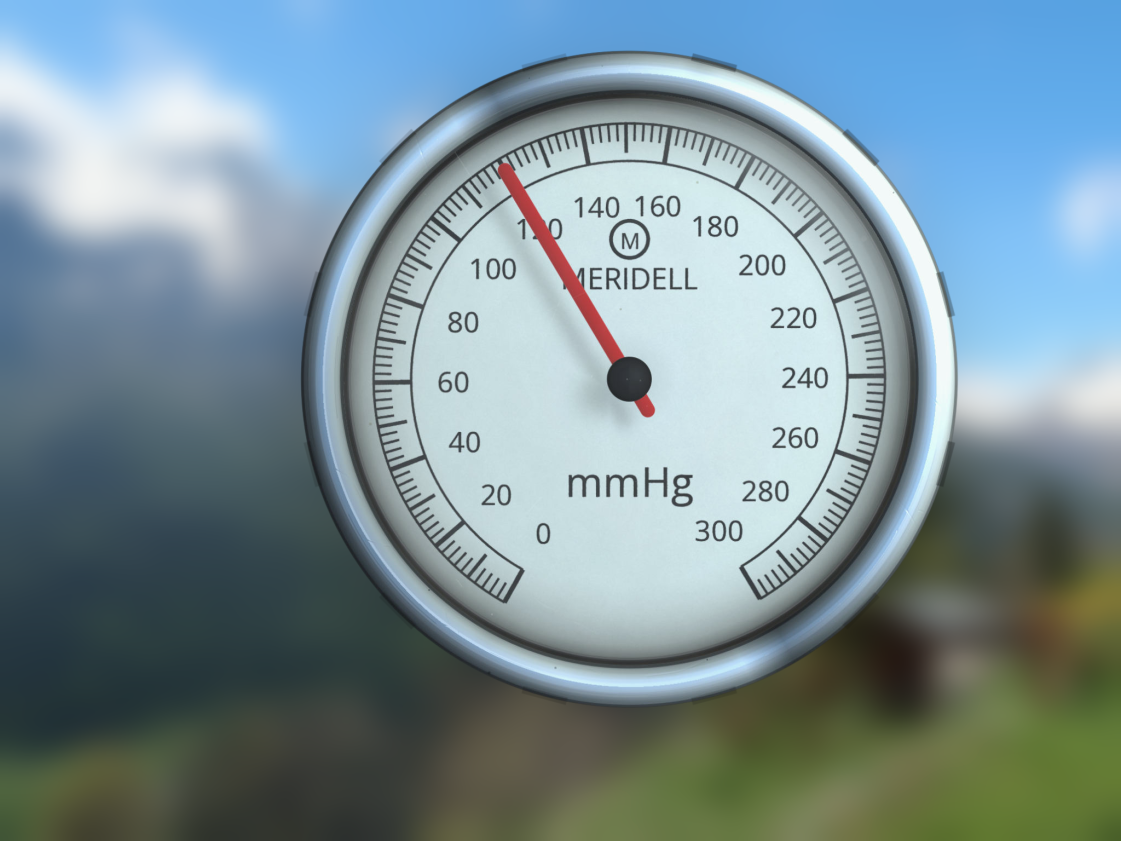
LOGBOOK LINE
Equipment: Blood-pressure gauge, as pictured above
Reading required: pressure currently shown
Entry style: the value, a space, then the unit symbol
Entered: 120 mmHg
